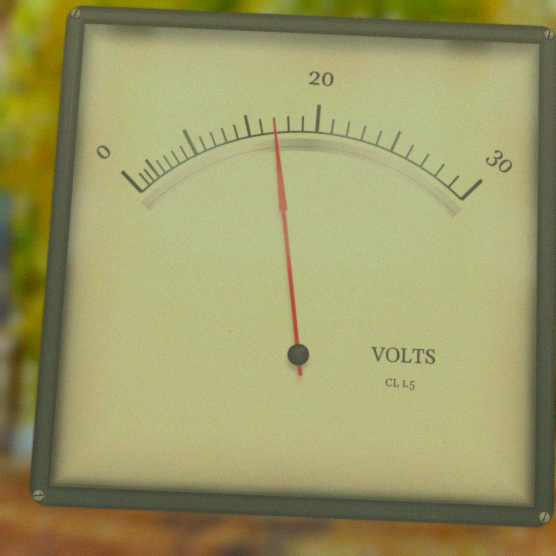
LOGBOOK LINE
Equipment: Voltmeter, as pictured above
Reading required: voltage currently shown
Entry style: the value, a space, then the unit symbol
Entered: 17 V
